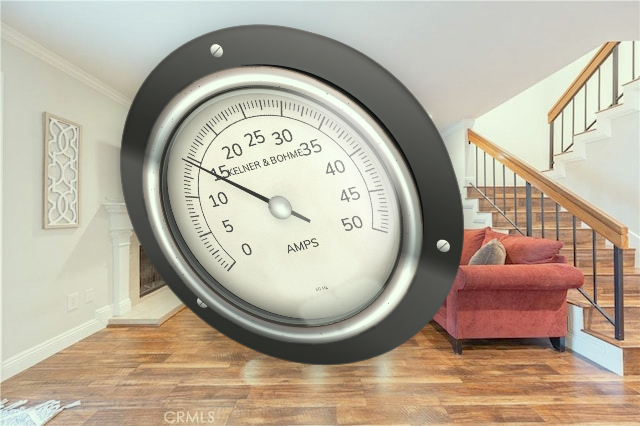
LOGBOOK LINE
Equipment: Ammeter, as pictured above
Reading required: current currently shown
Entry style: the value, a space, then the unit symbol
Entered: 15 A
